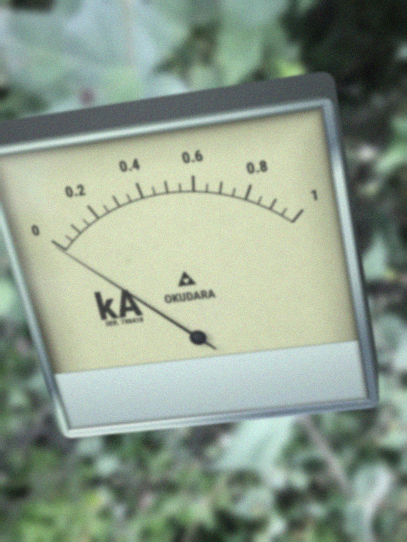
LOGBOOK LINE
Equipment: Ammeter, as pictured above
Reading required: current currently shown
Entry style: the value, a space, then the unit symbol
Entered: 0 kA
